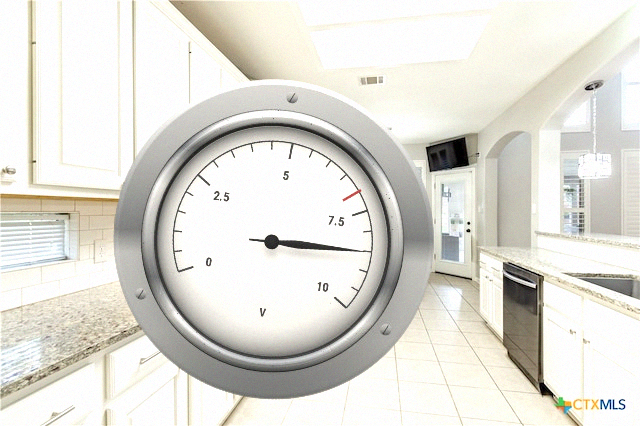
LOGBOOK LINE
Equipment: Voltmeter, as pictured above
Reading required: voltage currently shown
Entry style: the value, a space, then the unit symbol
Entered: 8.5 V
